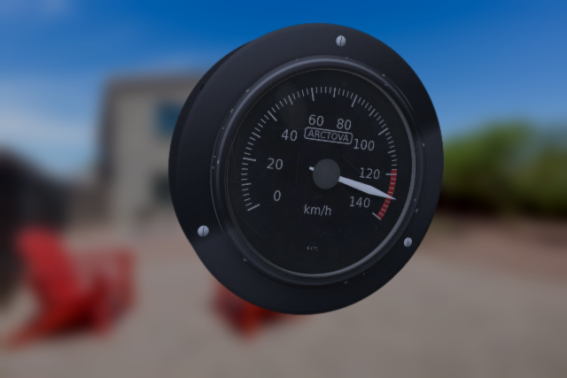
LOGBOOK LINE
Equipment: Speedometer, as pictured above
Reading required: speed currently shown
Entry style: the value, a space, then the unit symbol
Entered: 130 km/h
